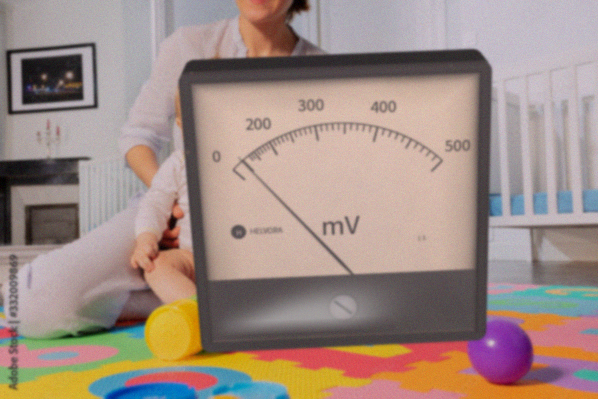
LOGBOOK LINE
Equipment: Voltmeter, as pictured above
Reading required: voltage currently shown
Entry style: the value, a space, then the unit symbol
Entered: 100 mV
